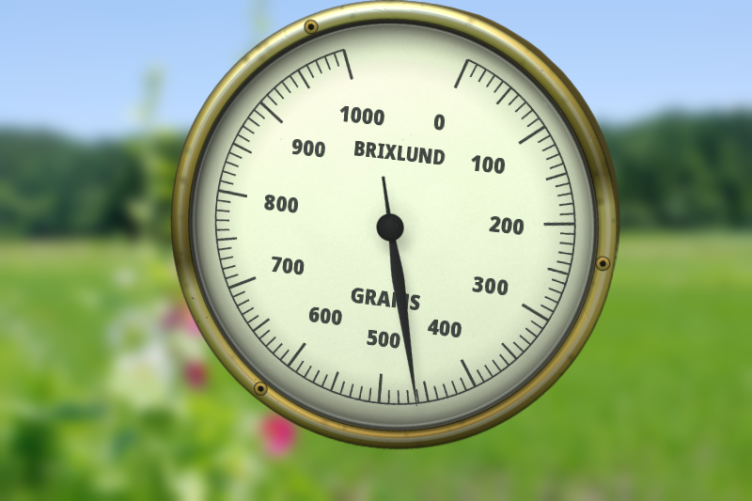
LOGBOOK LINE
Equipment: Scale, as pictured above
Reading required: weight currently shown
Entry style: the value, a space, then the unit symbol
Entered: 460 g
